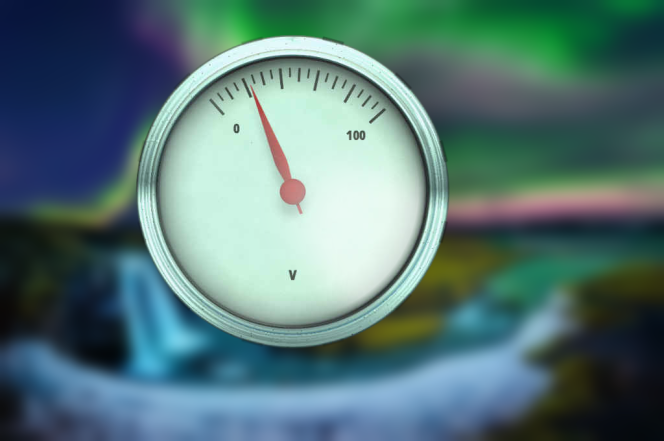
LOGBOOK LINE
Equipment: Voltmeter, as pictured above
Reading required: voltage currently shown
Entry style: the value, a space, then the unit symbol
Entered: 22.5 V
